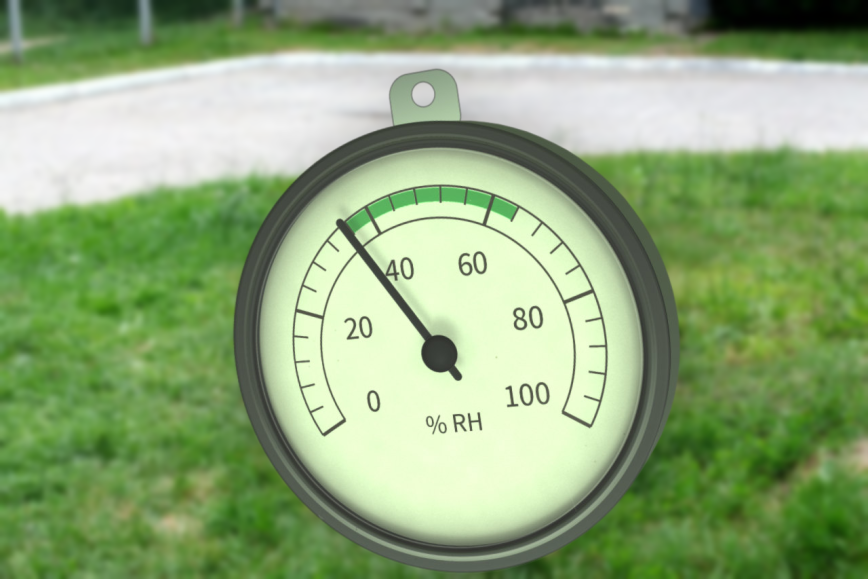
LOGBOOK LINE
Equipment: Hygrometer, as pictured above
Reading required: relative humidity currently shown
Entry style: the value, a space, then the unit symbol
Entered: 36 %
